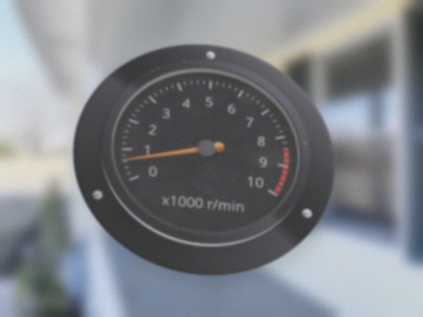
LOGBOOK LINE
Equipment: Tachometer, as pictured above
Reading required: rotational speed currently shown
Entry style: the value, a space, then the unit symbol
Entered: 600 rpm
